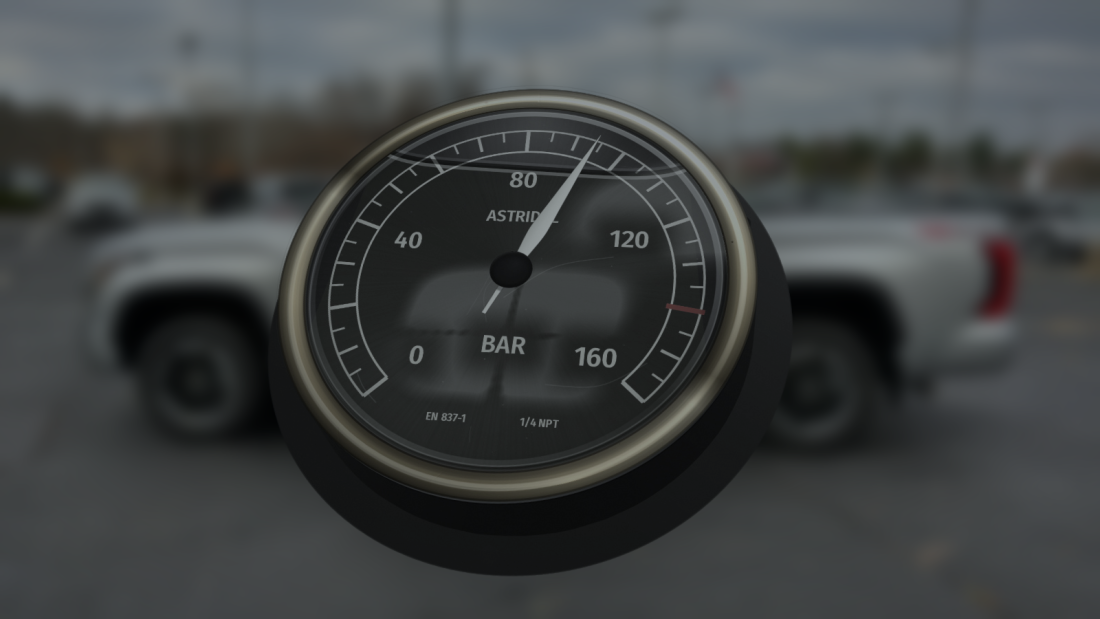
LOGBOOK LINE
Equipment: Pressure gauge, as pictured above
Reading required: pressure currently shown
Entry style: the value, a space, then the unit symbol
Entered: 95 bar
